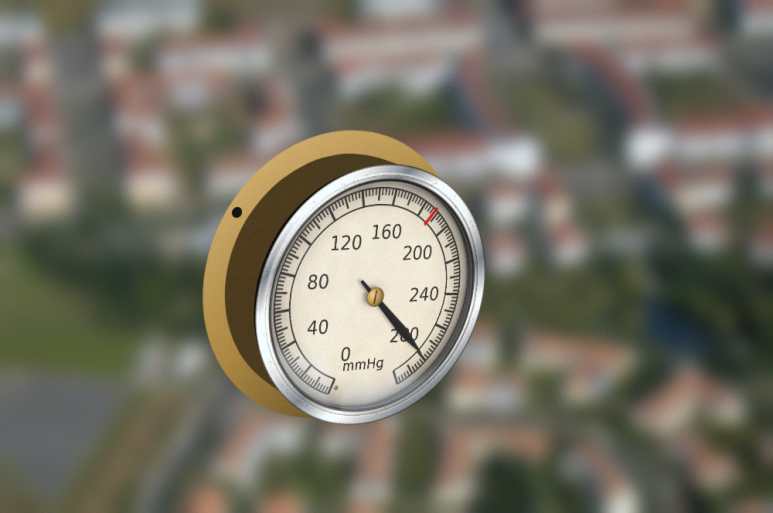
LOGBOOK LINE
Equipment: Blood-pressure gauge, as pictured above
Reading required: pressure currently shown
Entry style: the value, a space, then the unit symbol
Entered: 280 mmHg
